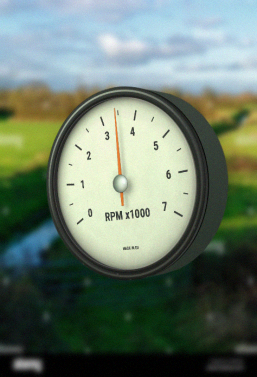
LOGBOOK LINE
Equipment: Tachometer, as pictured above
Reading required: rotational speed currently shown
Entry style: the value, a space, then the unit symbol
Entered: 3500 rpm
